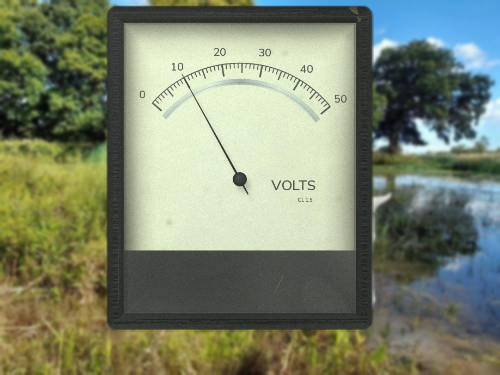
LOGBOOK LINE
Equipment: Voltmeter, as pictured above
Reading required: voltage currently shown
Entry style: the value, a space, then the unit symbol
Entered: 10 V
